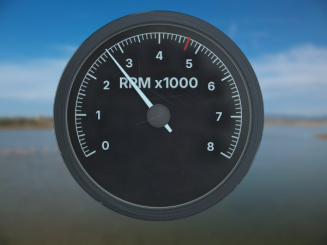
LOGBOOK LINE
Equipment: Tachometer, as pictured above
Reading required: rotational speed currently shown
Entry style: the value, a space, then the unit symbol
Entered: 2700 rpm
